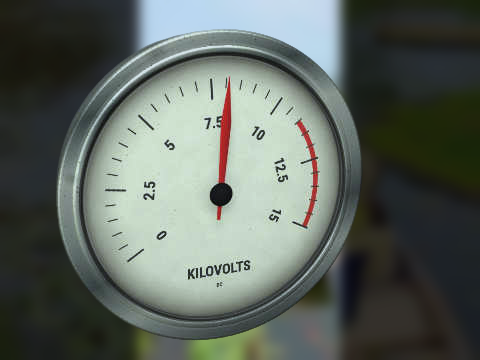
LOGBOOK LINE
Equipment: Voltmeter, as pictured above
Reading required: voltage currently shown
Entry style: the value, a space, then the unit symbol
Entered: 8 kV
